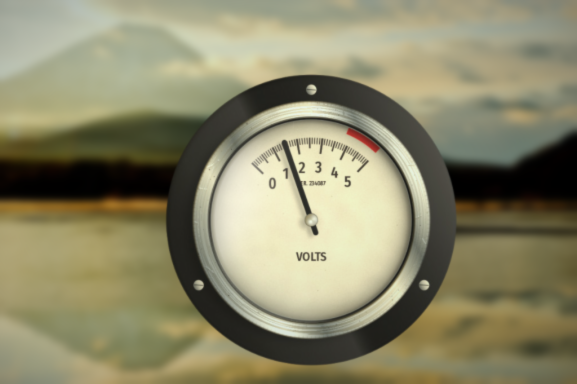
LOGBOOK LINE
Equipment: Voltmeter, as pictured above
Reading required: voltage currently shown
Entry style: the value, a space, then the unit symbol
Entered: 1.5 V
